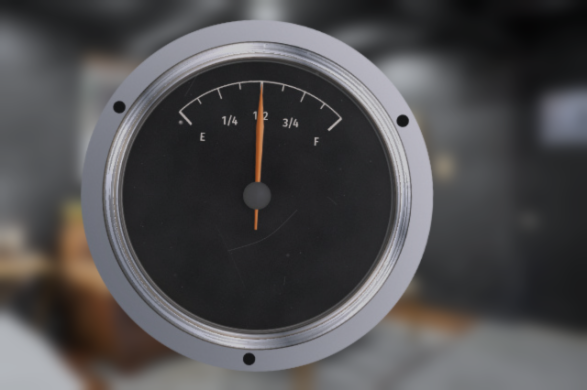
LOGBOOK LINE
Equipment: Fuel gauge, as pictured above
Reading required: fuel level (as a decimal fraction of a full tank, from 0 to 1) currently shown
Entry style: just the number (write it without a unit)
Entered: 0.5
